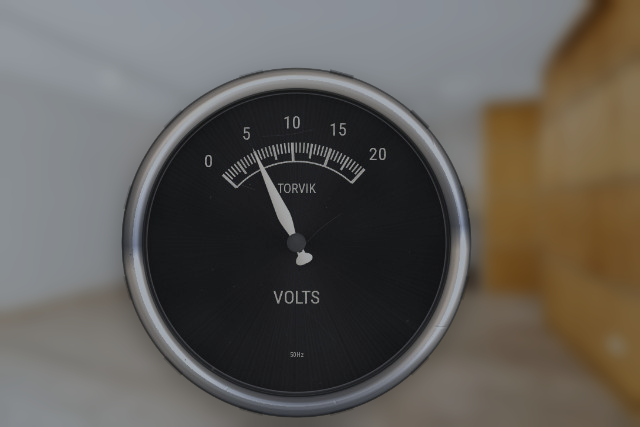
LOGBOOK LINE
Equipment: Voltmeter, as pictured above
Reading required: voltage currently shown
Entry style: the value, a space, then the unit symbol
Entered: 5 V
